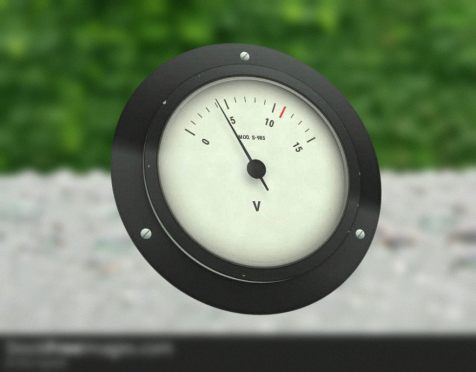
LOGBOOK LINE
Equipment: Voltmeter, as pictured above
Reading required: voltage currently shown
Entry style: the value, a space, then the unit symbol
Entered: 4 V
